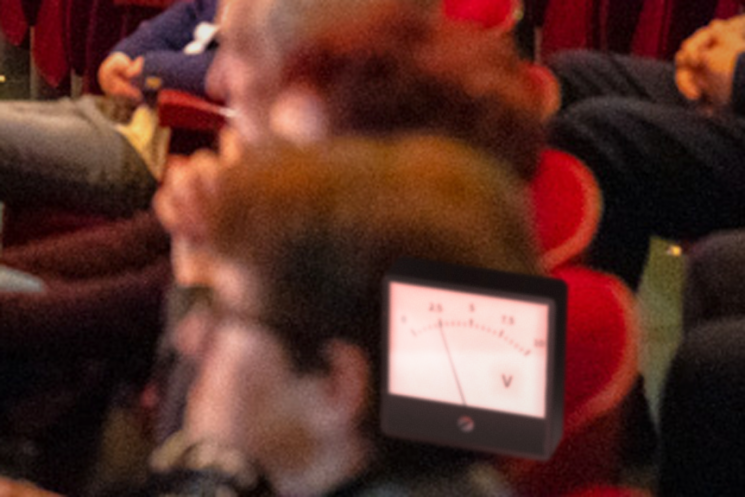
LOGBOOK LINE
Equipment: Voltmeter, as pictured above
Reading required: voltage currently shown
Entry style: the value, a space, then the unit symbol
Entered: 2.5 V
